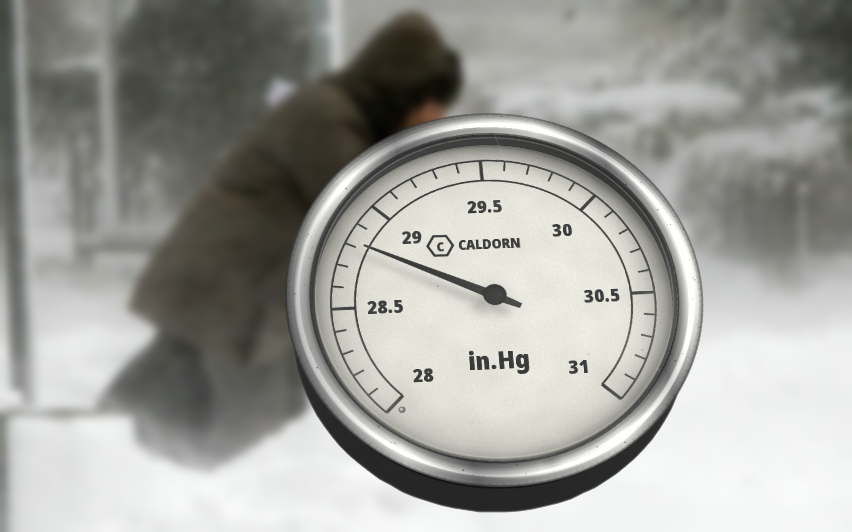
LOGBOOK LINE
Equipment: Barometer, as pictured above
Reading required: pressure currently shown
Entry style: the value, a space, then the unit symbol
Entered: 28.8 inHg
